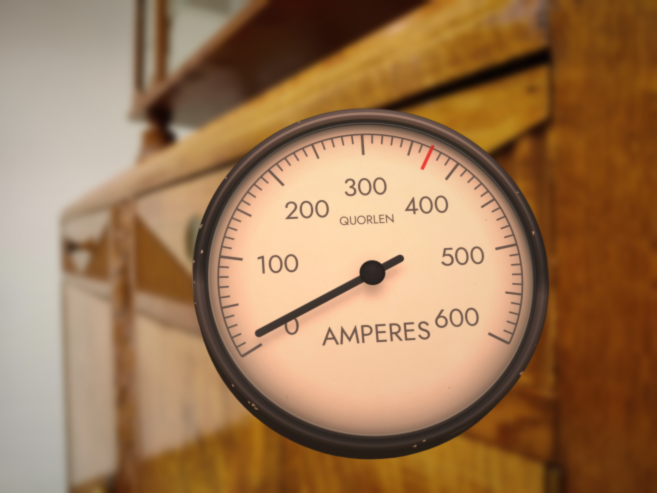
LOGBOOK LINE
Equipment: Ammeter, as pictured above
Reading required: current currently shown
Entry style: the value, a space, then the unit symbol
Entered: 10 A
